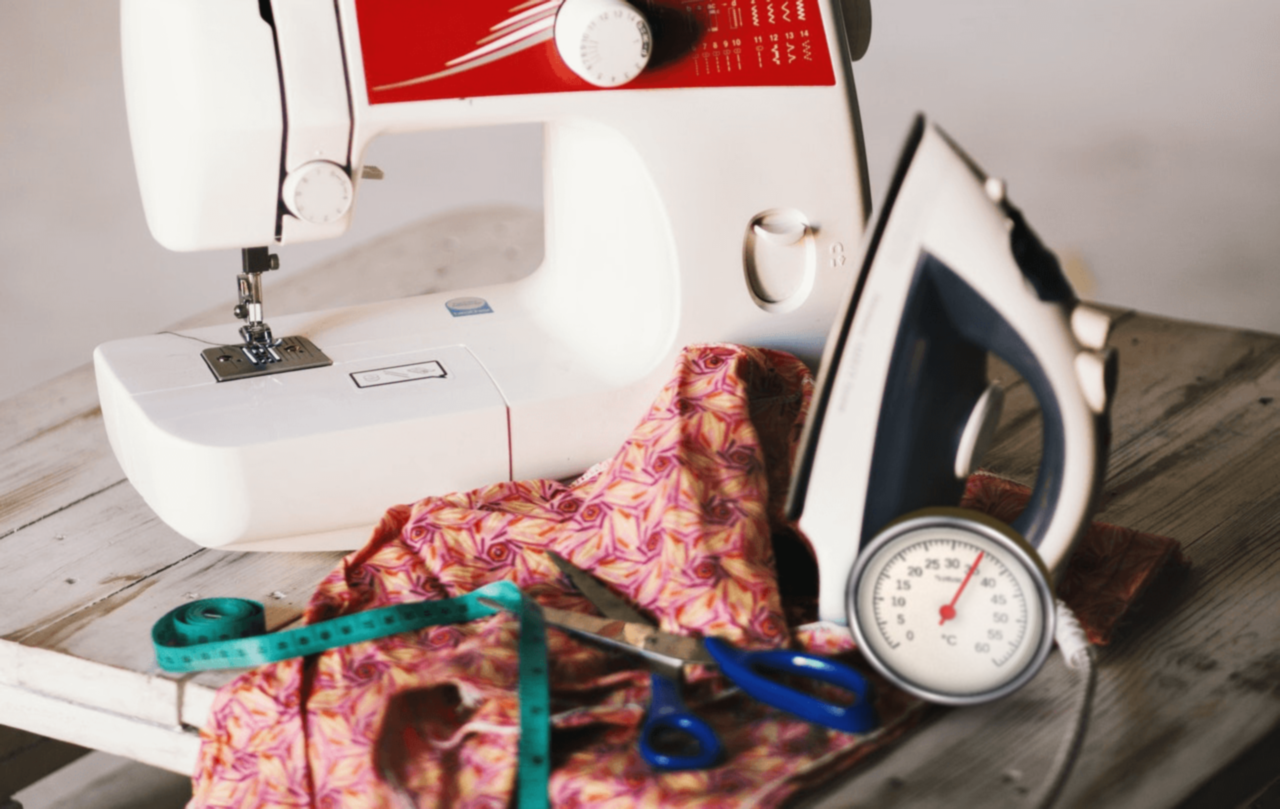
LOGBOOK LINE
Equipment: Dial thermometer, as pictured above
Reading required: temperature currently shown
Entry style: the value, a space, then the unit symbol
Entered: 35 °C
